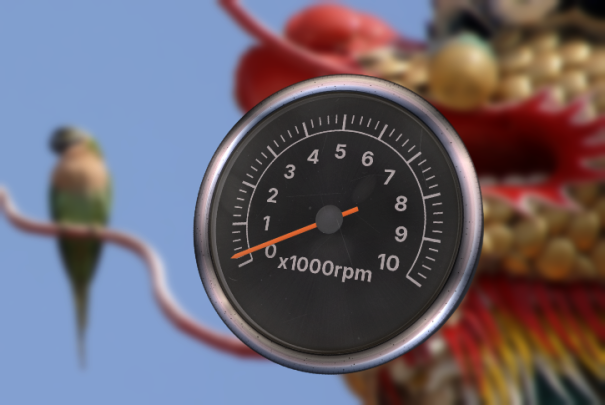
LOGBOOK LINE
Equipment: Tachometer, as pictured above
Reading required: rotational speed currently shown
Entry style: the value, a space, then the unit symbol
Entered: 200 rpm
